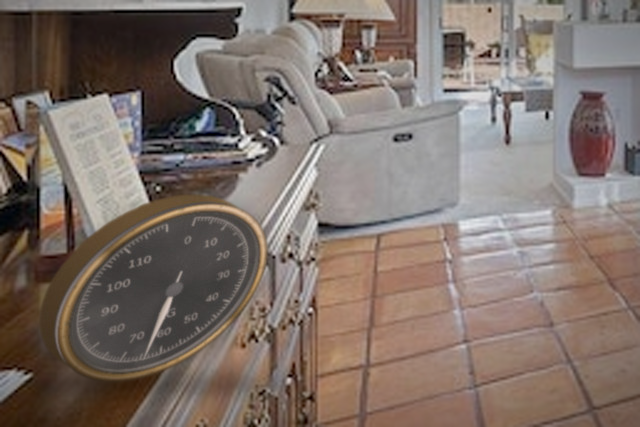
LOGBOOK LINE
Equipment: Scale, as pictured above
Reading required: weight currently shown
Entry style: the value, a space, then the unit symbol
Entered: 65 kg
